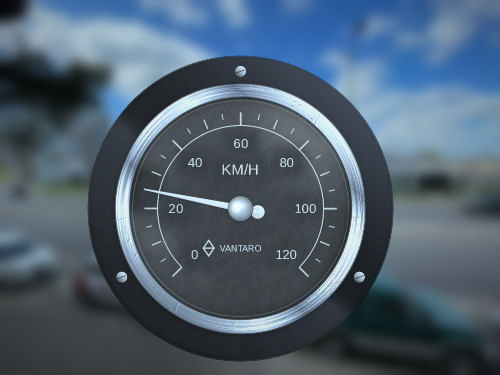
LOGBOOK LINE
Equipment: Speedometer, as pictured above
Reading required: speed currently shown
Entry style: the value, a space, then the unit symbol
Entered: 25 km/h
